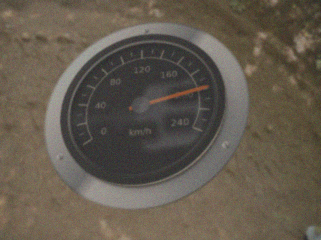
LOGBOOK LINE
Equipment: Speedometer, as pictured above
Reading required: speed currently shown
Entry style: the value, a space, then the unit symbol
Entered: 200 km/h
